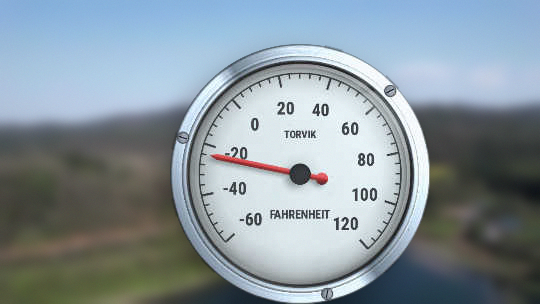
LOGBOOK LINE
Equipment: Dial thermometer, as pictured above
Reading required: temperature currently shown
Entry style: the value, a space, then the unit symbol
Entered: -24 °F
